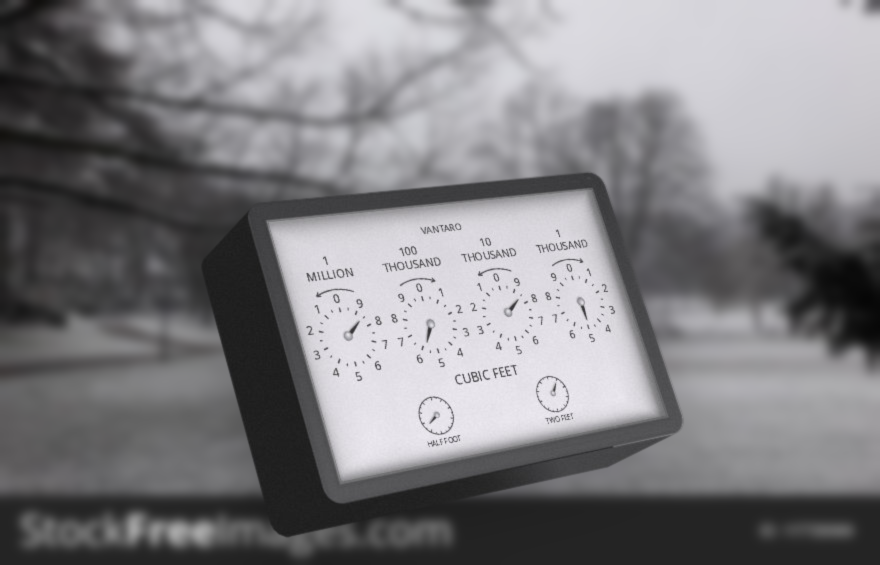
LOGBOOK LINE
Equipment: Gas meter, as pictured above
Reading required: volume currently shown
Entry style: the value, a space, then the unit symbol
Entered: 858500 ft³
